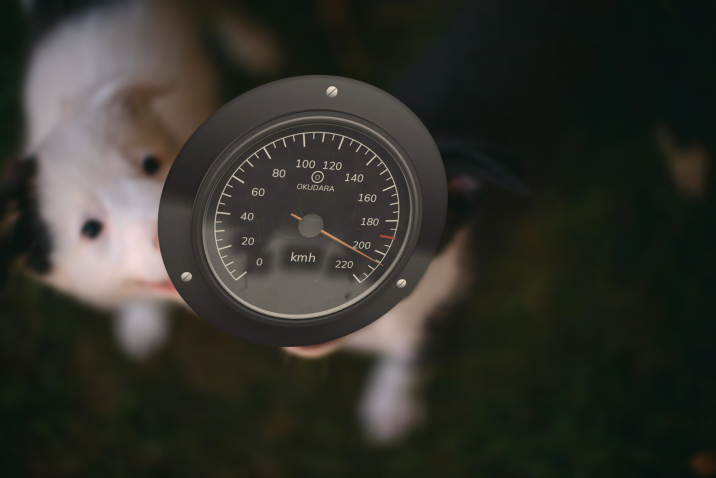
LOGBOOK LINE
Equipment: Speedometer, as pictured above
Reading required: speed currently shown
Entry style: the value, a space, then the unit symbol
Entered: 205 km/h
